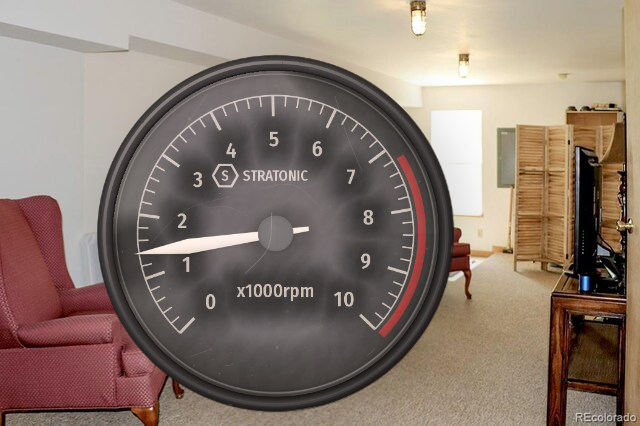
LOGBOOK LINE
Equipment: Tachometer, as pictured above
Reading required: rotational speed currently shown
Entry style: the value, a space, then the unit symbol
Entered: 1400 rpm
